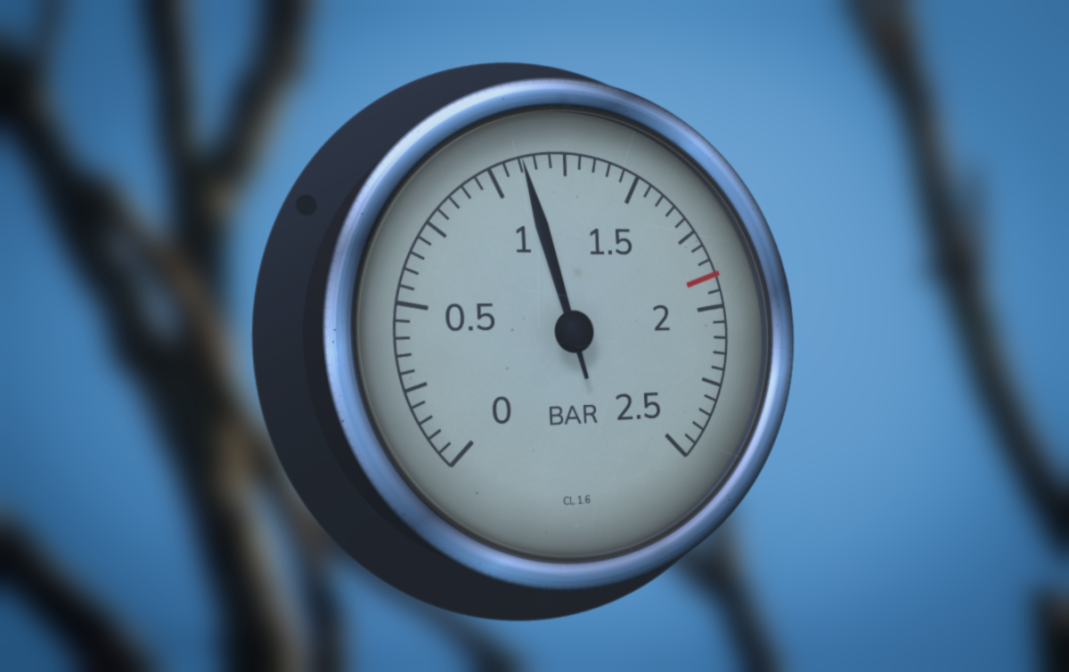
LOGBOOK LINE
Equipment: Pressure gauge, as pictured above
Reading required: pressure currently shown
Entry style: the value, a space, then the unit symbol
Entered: 1.1 bar
